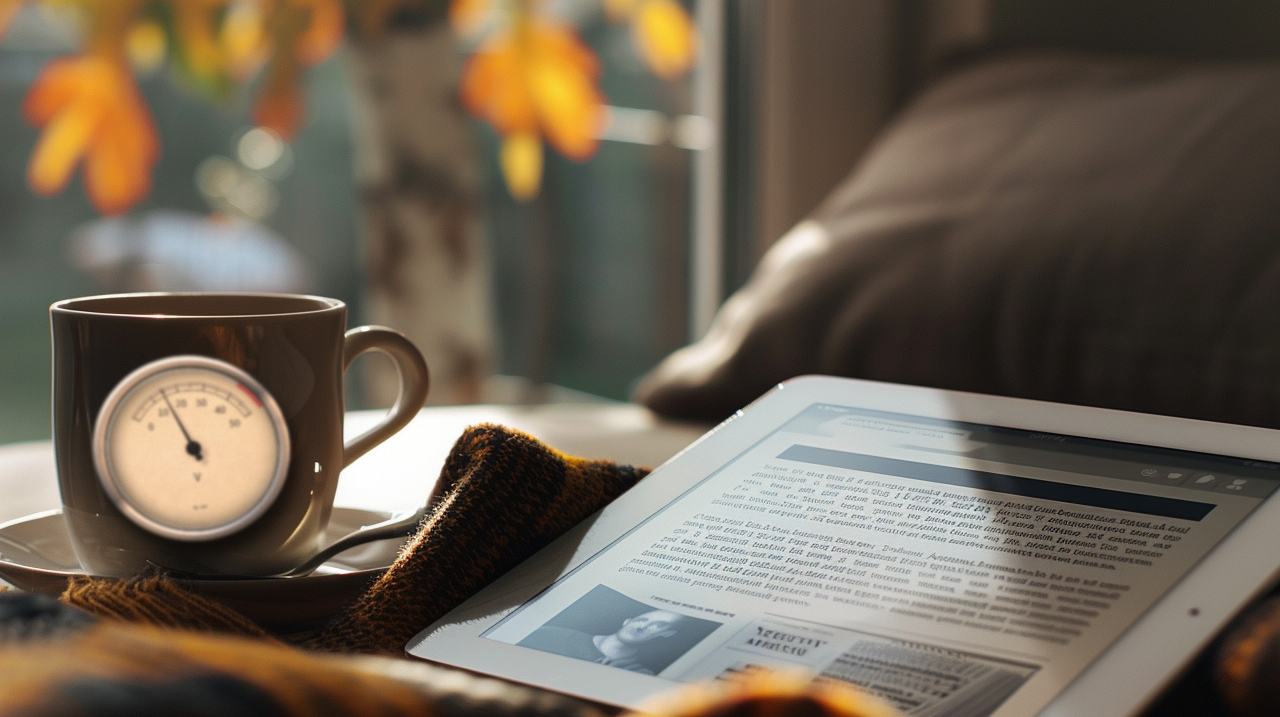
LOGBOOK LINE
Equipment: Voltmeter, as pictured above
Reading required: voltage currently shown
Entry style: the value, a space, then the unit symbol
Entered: 15 V
